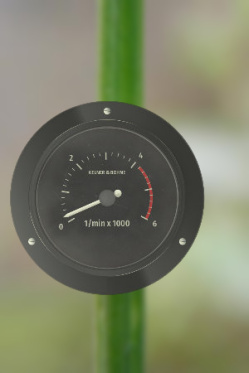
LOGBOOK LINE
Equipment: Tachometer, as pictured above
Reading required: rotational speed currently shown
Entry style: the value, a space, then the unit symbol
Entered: 200 rpm
